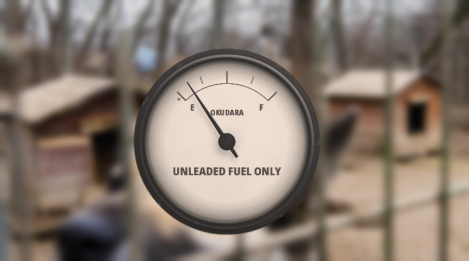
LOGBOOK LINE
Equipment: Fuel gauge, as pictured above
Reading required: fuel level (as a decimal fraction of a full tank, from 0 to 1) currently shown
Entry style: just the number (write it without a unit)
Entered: 0.125
